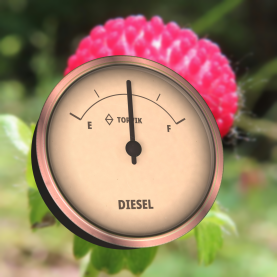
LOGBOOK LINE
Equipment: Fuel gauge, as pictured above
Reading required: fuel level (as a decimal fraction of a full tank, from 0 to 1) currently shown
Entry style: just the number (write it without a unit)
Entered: 0.5
